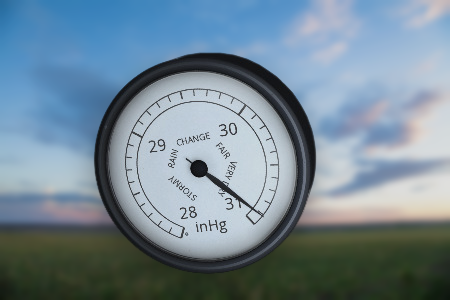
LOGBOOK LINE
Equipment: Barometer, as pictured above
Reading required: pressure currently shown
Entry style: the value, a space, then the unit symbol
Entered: 30.9 inHg
